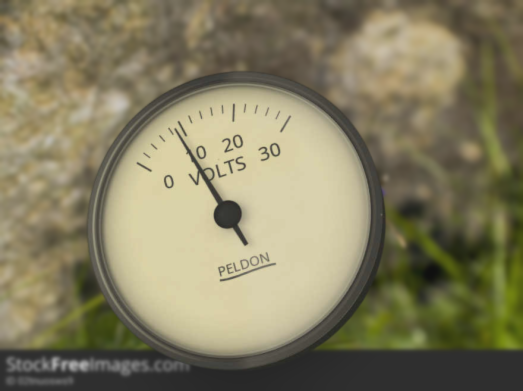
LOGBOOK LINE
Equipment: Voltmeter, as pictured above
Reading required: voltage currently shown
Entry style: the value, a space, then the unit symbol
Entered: 9 V
